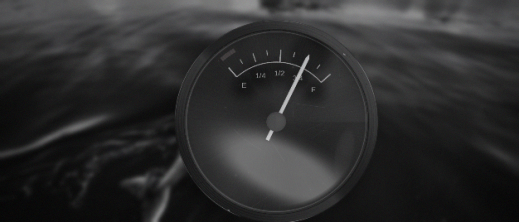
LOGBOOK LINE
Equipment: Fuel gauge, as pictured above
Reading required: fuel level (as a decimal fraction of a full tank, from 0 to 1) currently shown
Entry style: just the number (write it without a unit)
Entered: 0.75
